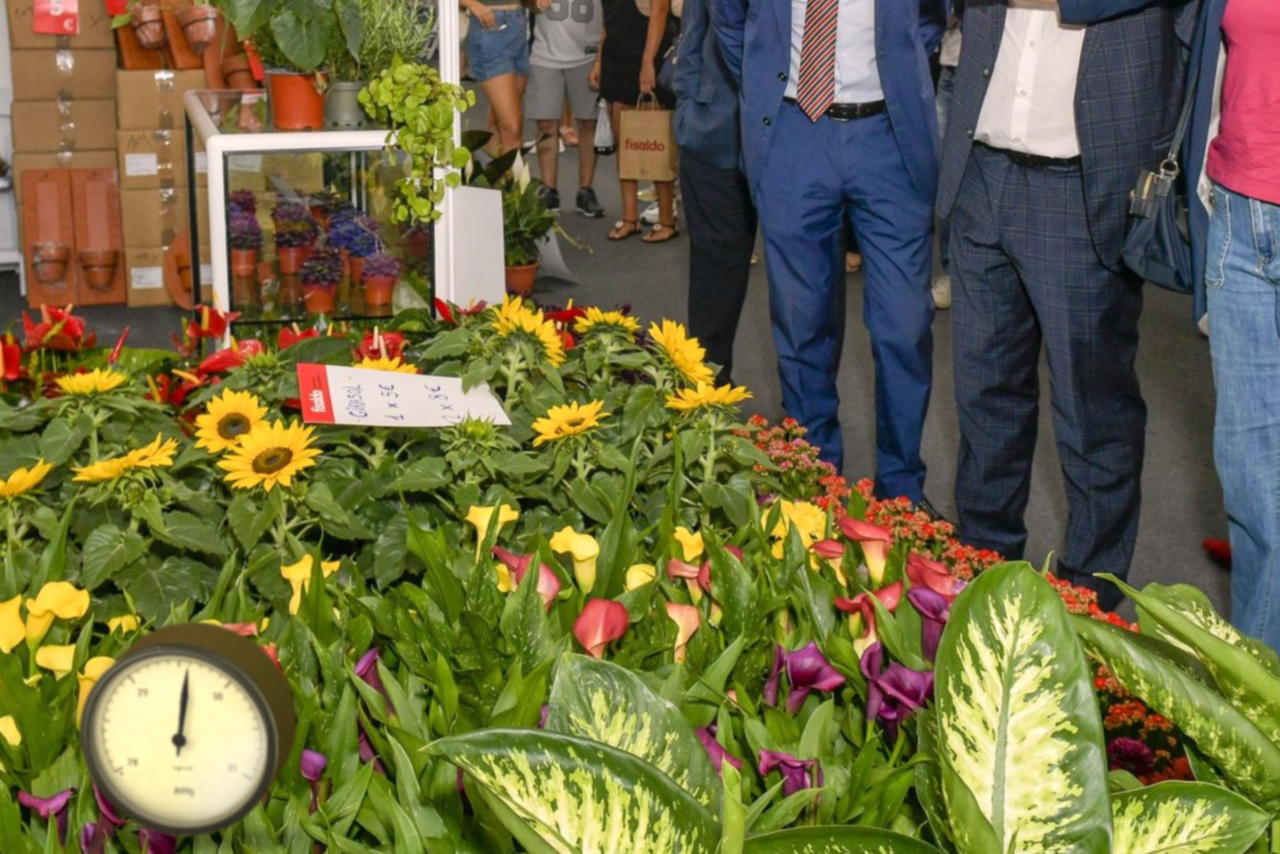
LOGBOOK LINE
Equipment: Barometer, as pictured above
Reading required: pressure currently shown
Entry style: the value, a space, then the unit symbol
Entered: 29.6 inHg
